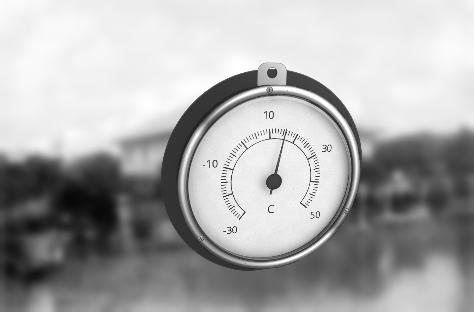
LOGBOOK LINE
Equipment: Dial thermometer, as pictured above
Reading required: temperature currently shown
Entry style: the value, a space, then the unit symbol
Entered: 15 °C
